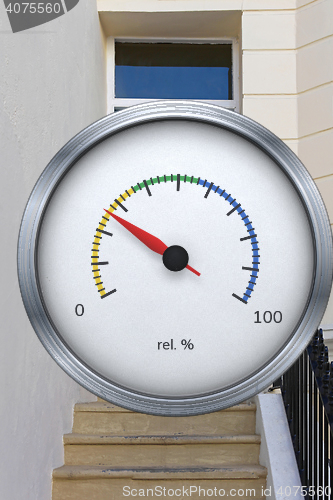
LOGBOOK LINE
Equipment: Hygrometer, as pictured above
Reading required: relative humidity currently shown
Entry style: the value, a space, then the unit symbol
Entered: 26 %
